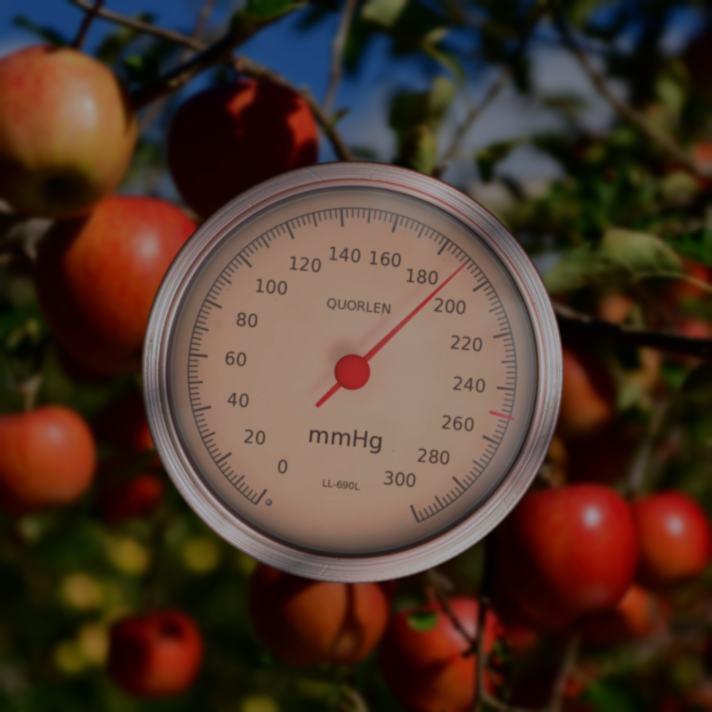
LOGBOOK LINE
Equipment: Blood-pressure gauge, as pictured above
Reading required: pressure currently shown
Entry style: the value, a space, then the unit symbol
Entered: 190 mmHg
